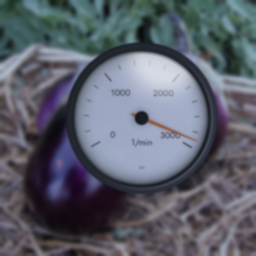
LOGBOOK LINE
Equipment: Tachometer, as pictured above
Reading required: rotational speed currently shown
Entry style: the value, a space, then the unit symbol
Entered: 2900 rpm
